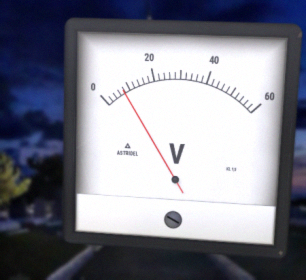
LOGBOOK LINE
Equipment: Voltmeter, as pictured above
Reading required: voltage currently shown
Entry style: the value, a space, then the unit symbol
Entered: 8 V
